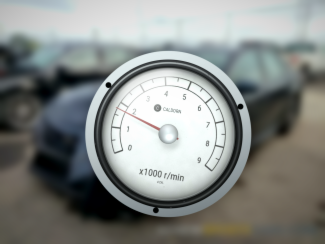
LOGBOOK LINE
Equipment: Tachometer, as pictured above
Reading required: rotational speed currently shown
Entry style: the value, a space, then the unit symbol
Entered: 1750 rpm
